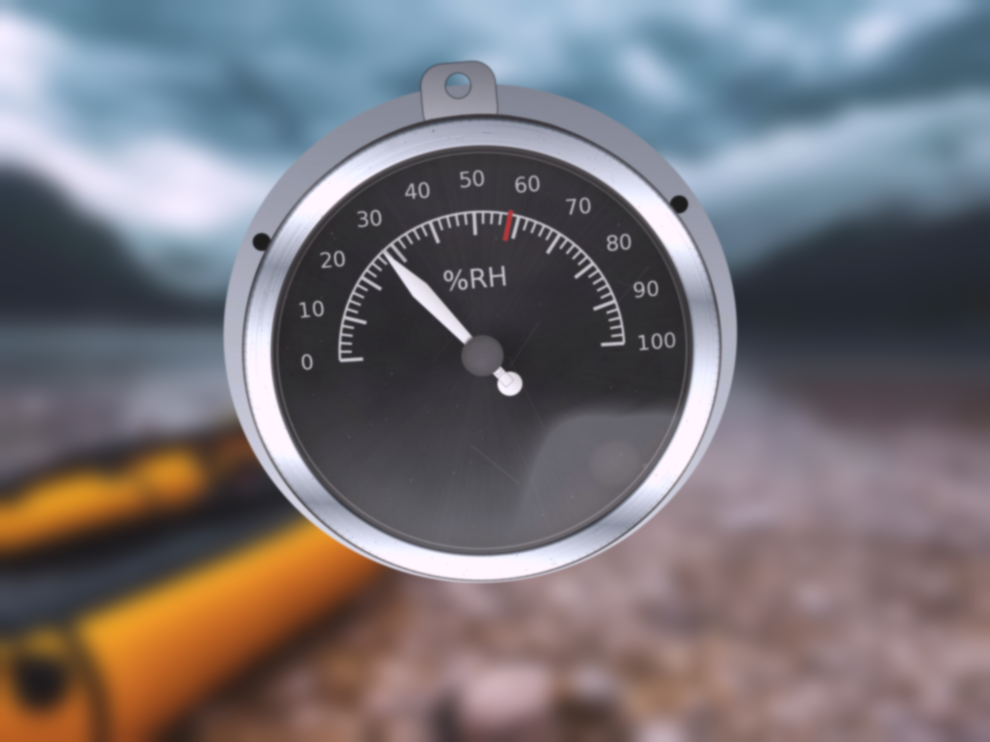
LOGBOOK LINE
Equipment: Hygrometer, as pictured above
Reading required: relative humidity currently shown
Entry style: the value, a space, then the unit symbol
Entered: 28 %
